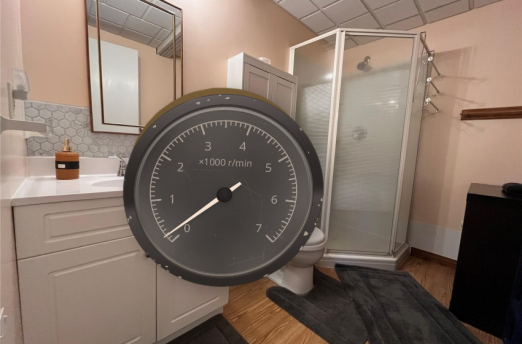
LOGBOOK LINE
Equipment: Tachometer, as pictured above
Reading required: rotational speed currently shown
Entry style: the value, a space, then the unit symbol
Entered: 200 rpm
